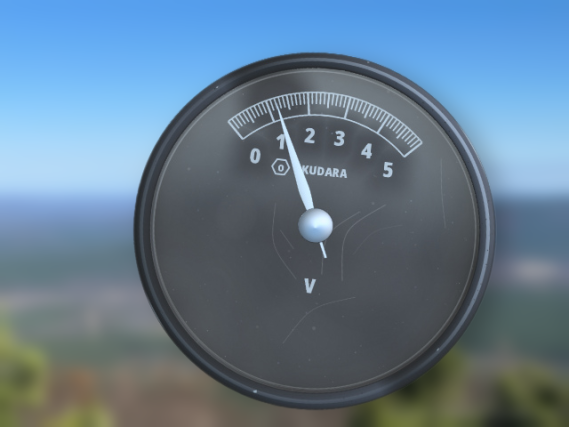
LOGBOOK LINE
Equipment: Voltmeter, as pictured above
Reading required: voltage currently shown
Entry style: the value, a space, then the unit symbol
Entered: 1.2 V
